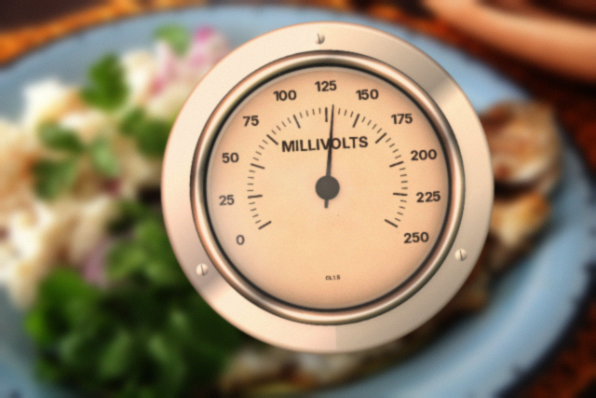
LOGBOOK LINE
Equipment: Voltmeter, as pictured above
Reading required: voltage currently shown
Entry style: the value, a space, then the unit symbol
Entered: 130 mV
